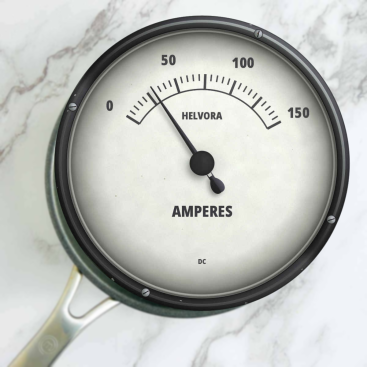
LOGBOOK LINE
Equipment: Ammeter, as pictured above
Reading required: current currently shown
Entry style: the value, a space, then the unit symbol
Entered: 30 A
